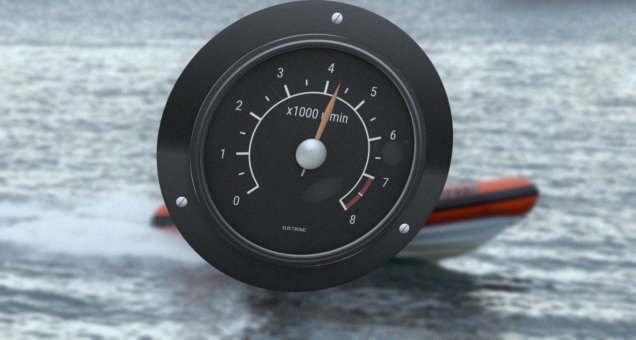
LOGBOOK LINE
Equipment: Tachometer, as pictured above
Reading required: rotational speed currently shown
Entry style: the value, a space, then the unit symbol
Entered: 4250 rpm
